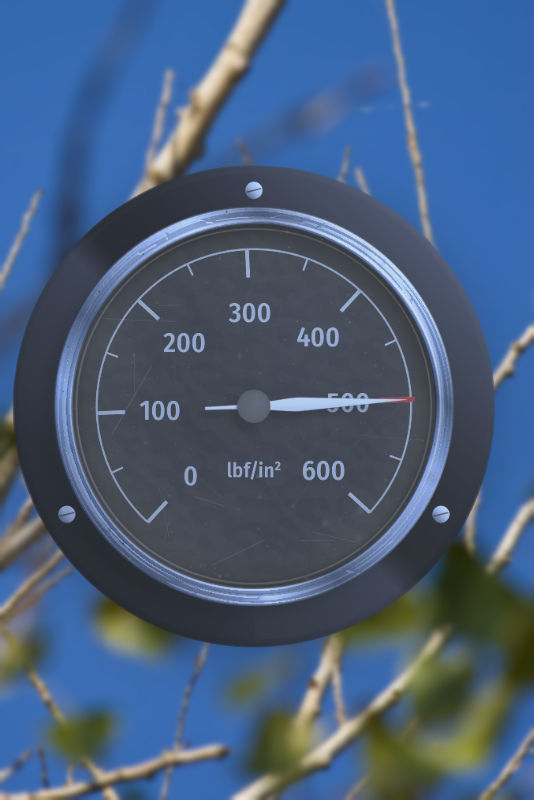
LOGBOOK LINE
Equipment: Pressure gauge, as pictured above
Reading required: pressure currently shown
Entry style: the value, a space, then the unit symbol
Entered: 500 psi
